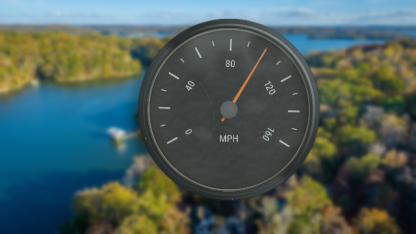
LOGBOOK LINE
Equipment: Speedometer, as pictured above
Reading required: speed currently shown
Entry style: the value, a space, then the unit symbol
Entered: 100 mph
